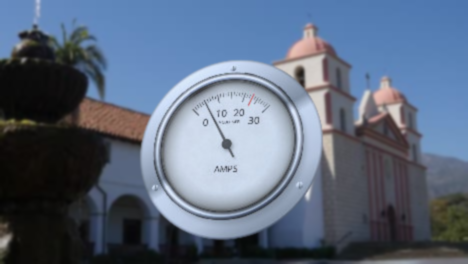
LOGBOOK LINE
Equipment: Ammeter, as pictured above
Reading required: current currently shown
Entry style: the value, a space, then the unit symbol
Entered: 5 A
